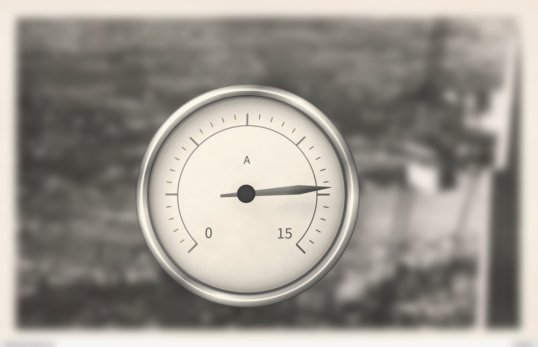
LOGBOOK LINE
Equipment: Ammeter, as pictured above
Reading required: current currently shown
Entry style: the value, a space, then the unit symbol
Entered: 12.25 A
